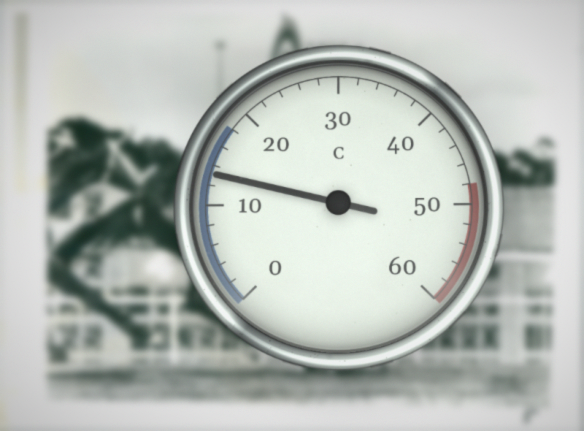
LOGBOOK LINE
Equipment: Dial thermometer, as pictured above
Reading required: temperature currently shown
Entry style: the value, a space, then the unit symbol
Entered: 13 °C
